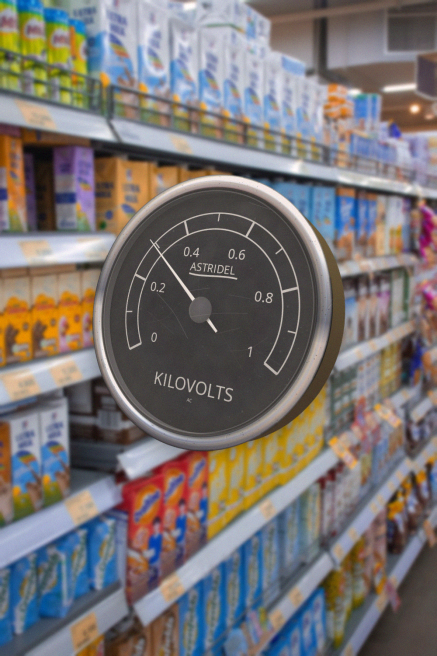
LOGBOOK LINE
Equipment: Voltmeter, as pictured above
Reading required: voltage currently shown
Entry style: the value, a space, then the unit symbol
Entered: 0.3 kV
